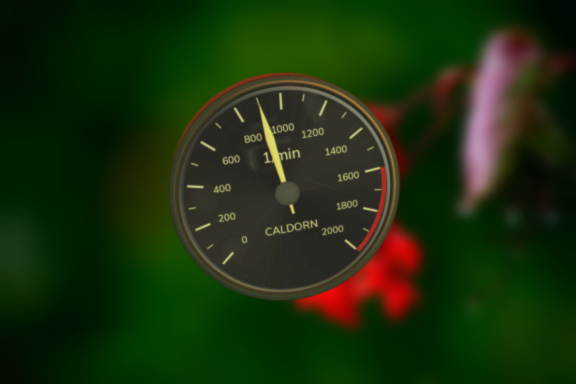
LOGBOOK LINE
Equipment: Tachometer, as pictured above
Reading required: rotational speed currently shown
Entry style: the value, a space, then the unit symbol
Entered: 900 rpm
